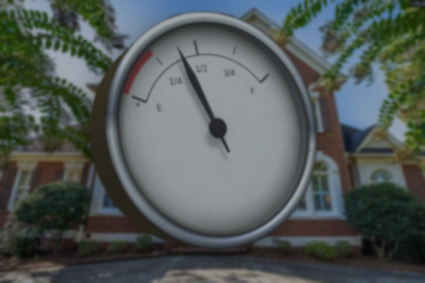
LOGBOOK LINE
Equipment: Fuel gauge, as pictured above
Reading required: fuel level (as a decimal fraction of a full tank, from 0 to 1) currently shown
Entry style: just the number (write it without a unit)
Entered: 0.375
